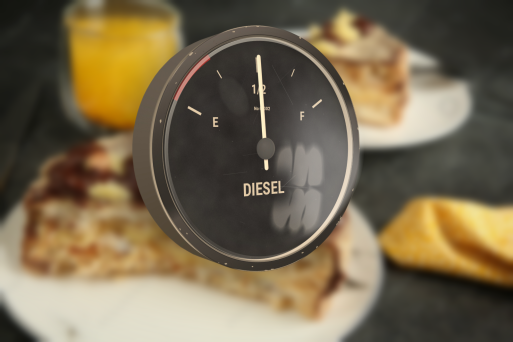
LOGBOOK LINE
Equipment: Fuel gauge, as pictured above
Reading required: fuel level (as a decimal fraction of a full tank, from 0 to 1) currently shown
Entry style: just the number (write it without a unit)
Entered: 0.5
